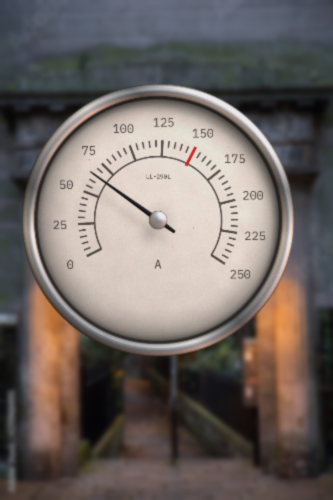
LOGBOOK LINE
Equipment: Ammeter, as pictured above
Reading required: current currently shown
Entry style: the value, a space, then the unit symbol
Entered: 65 A
